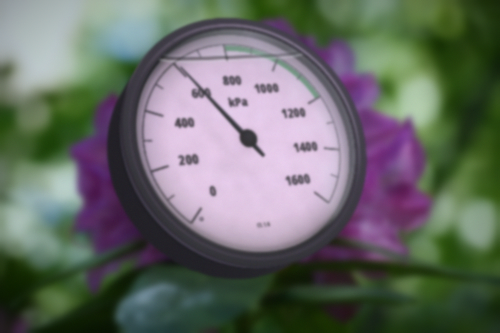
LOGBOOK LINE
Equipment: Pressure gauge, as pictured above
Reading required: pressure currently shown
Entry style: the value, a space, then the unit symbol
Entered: 600 kPa
